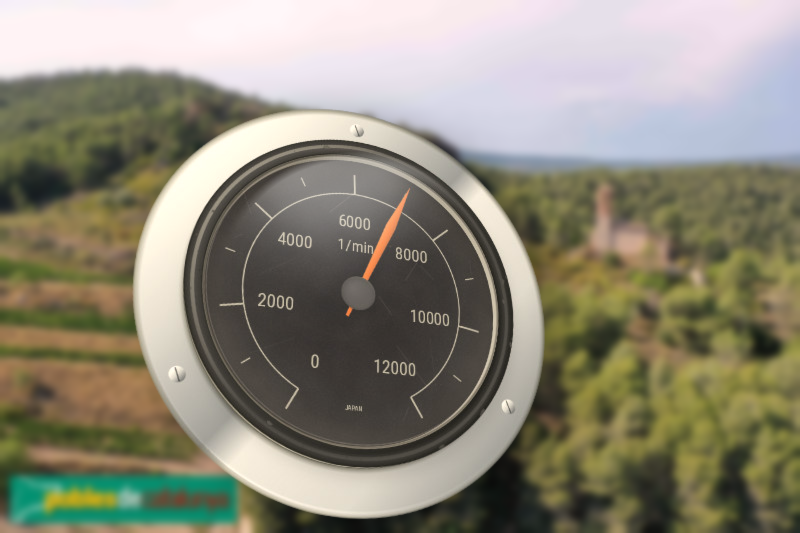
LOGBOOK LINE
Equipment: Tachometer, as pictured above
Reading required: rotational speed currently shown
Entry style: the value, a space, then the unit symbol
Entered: 7000 rpm
